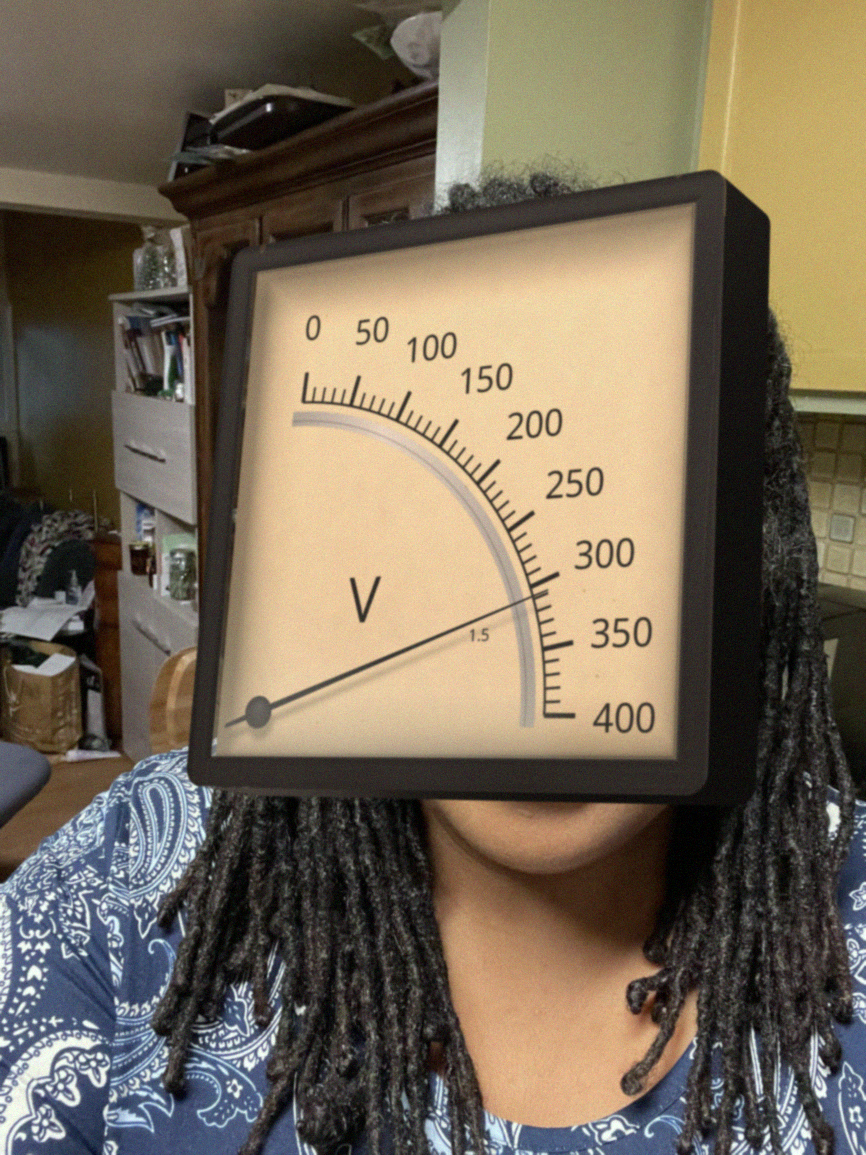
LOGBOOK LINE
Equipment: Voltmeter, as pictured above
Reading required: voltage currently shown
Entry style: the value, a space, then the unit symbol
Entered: 310 V
